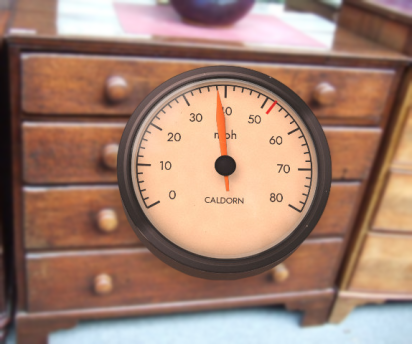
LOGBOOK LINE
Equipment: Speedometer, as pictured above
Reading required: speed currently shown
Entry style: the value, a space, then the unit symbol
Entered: 38 mph
